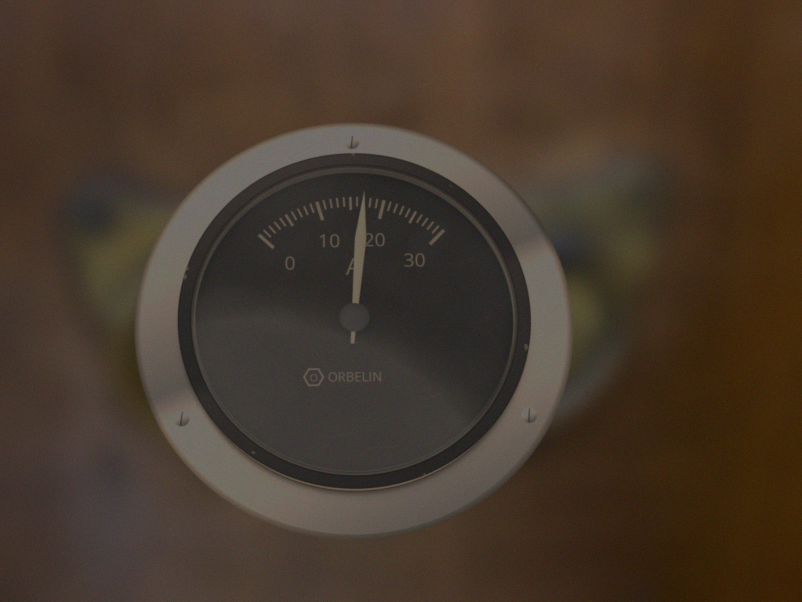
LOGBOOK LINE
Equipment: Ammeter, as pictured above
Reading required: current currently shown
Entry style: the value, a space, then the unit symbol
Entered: 17 A
